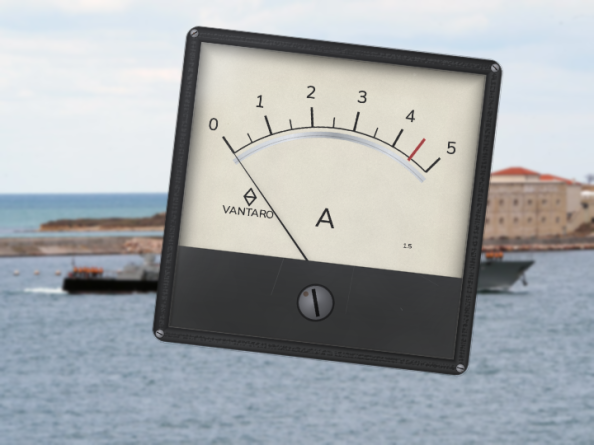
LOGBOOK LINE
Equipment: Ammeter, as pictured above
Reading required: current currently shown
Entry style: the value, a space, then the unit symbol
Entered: 0 A
